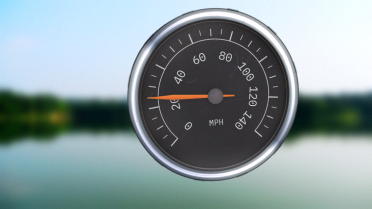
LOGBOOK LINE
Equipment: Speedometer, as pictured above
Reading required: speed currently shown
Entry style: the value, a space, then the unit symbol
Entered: 25 mph
